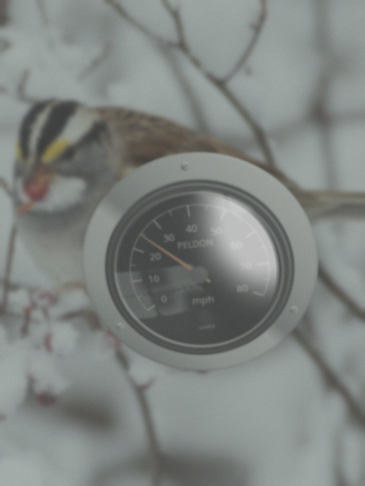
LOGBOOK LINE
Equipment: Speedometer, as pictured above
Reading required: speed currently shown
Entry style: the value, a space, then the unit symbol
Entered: 25 mph
